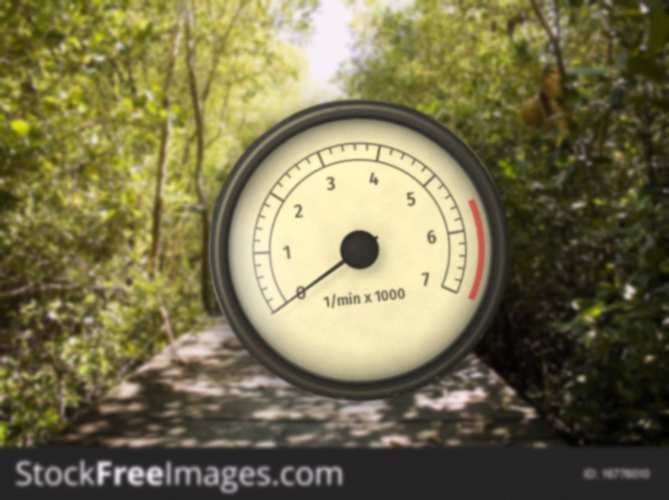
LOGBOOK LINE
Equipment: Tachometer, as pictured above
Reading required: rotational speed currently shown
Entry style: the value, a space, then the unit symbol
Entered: 0 rpm
